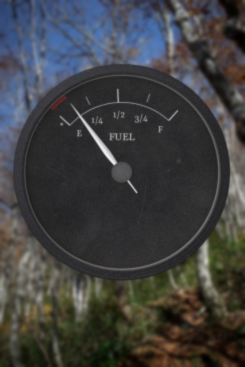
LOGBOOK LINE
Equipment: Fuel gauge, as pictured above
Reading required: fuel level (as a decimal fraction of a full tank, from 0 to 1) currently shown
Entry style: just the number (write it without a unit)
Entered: 0.125
